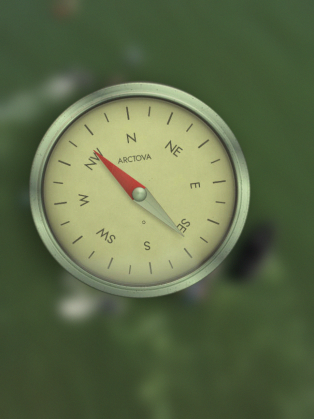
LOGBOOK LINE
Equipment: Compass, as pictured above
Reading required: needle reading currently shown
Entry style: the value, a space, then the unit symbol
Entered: 322.5 °
